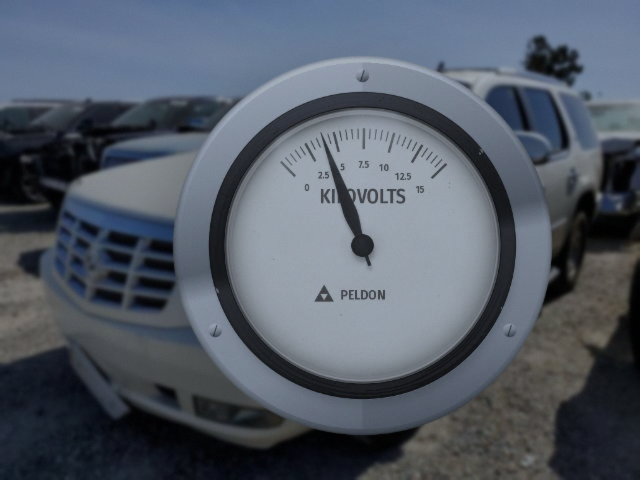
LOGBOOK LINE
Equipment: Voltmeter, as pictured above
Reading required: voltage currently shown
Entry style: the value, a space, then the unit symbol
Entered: 4 kV
